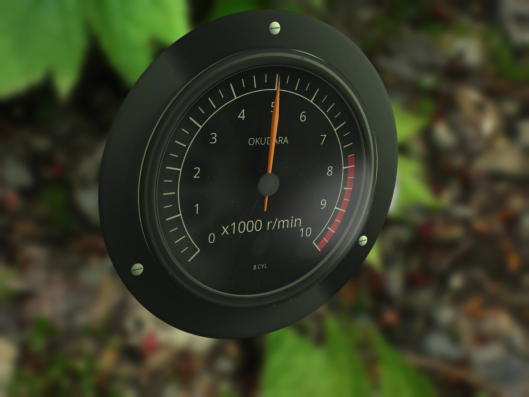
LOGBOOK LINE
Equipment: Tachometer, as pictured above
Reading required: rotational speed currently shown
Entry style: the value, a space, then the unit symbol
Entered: 5000 rpm
